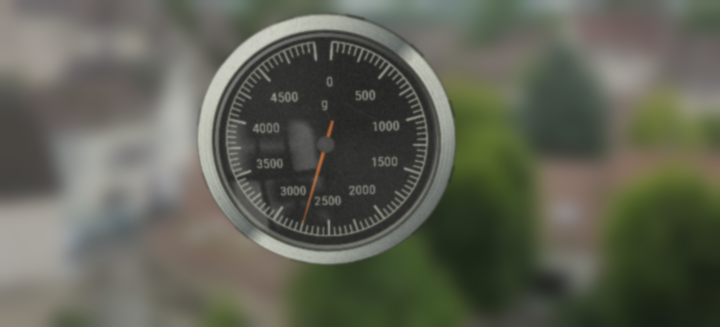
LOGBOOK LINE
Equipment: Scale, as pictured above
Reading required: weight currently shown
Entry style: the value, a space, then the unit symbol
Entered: 2750 g
